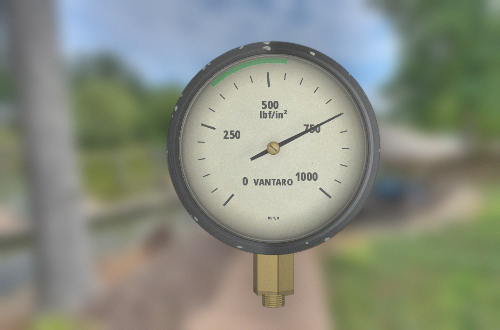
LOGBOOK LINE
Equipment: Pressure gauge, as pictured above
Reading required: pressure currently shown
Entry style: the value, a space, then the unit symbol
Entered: 750 psi
